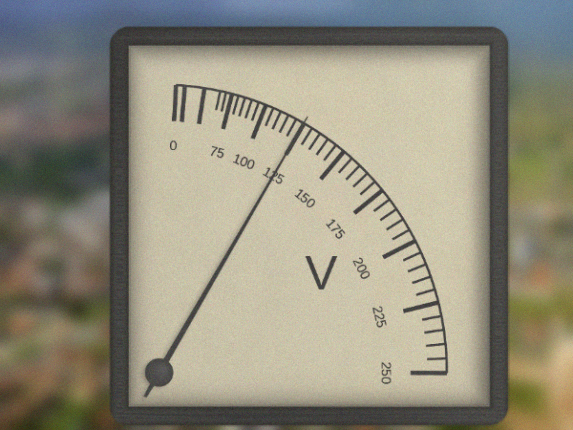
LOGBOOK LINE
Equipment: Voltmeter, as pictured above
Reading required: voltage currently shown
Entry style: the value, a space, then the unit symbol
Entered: 125 V
